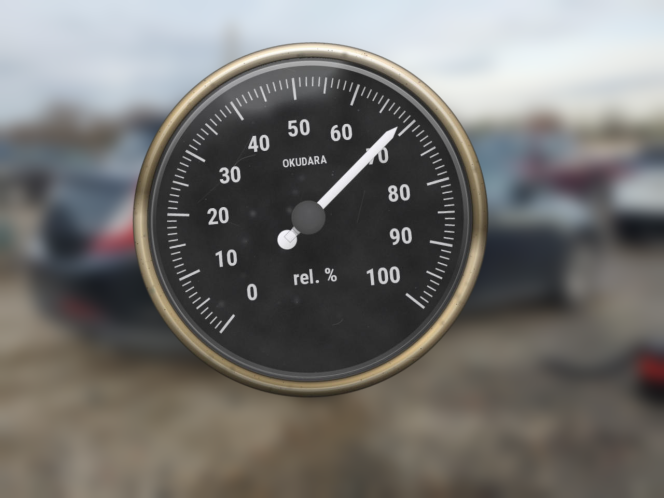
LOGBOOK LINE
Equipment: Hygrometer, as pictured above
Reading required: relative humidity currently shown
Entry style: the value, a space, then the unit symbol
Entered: 69 %
